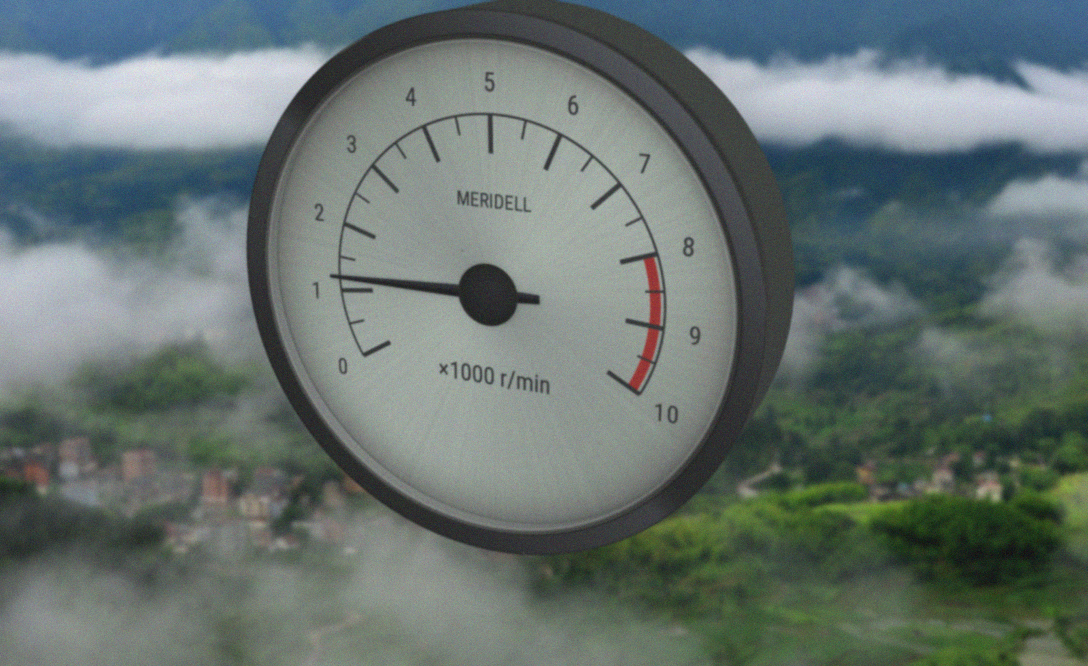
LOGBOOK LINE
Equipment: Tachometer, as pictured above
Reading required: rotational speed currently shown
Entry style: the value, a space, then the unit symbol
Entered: 1250 rpm
